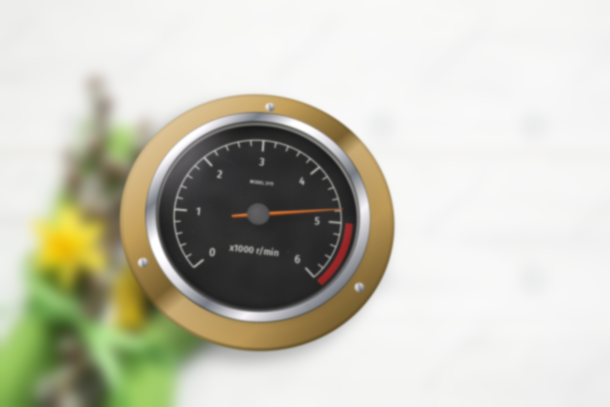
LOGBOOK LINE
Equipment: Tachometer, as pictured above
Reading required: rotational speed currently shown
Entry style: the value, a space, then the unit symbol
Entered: 4800 rpm
